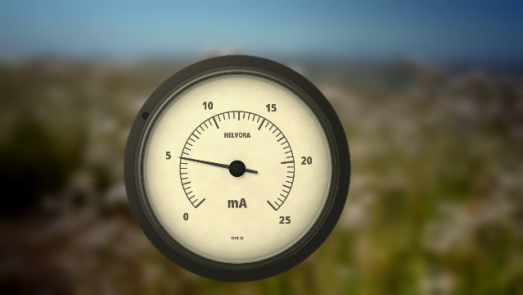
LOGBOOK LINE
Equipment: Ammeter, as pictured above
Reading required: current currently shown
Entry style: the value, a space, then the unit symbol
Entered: 5 mA
